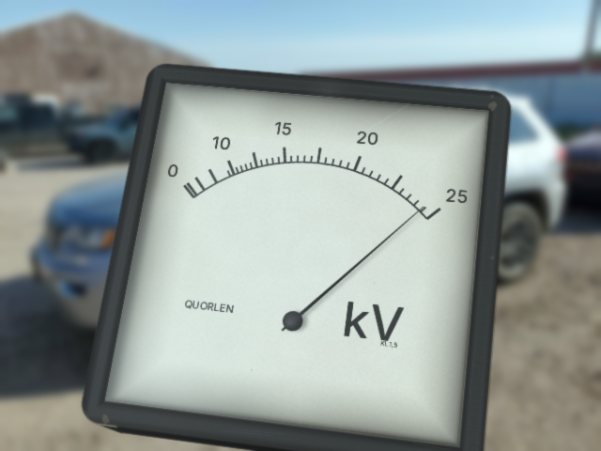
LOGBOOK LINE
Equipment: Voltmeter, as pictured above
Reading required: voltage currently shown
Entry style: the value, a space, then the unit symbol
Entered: 24.5 kV
